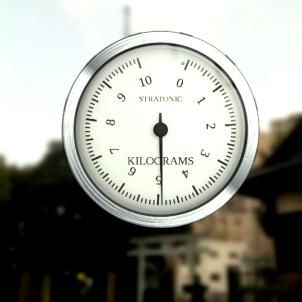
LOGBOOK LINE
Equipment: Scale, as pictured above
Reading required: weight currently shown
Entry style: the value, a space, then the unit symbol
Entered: 4.9 kg
